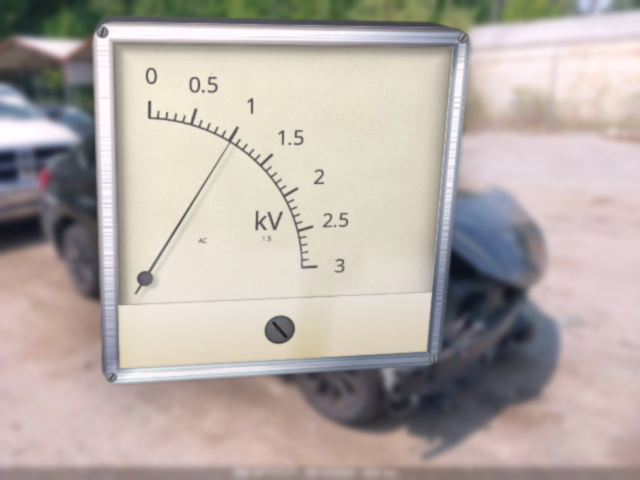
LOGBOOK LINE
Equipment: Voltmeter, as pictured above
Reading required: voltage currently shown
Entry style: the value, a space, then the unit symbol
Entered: 1 kV
